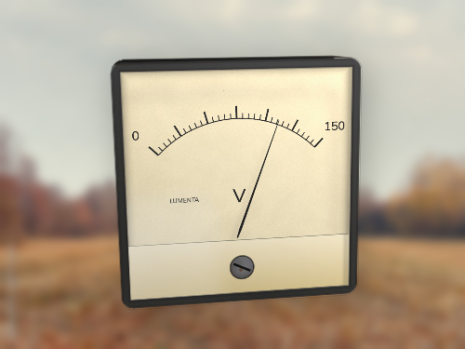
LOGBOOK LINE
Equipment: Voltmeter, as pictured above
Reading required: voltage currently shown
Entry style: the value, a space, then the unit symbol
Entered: 110 V
